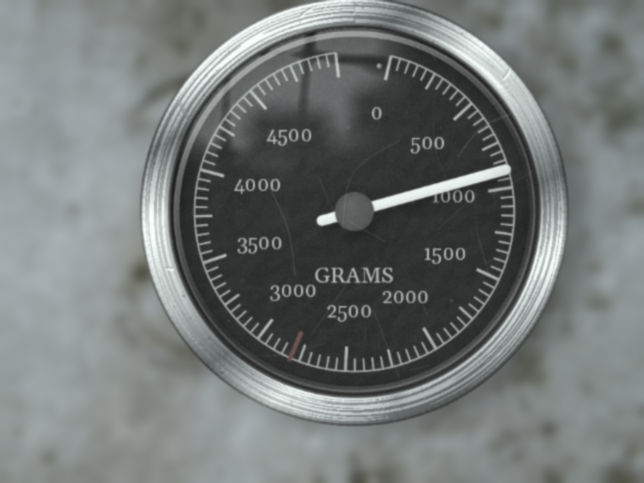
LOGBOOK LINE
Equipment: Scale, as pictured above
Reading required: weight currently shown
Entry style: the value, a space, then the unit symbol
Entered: 900 g
